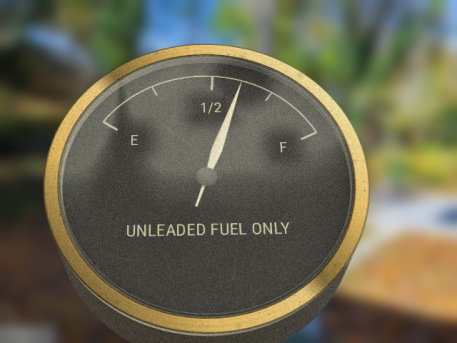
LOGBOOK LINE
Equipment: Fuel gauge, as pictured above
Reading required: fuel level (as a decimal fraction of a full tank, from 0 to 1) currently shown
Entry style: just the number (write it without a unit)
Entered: 0.625
